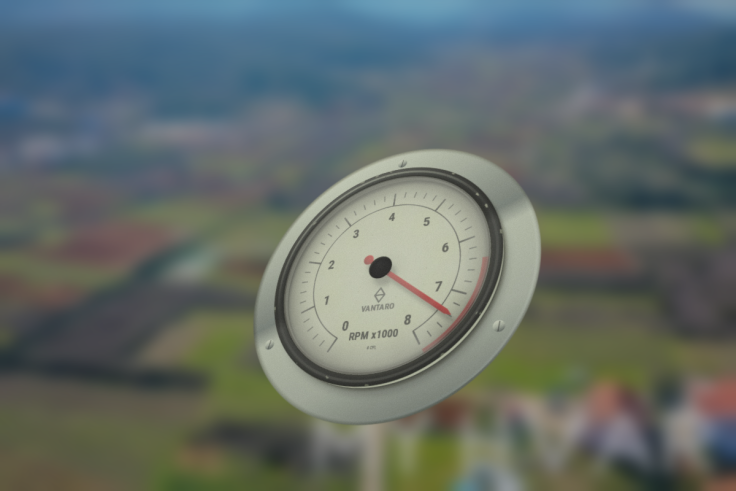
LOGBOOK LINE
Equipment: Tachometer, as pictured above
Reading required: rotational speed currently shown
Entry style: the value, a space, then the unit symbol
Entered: 7400 rpm
